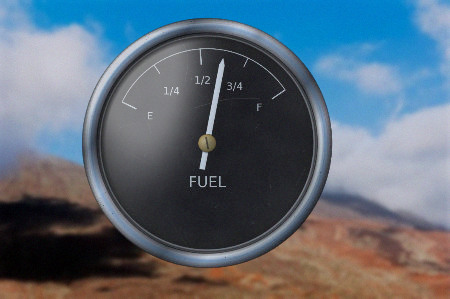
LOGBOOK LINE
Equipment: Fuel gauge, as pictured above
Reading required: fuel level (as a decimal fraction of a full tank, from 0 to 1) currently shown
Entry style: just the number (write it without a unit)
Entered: 0.625
